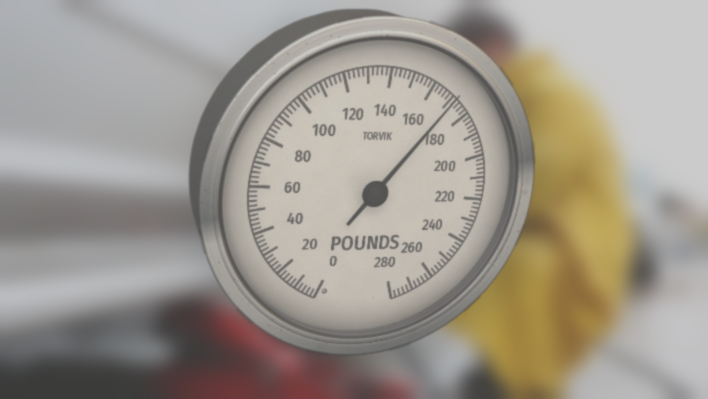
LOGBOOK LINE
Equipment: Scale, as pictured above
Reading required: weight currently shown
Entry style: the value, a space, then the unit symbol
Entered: 170 lb
